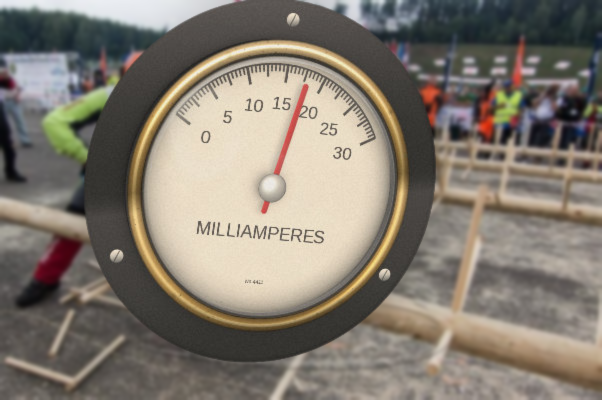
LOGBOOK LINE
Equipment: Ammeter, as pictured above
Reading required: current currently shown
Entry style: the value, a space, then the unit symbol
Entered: 17.5 mA
